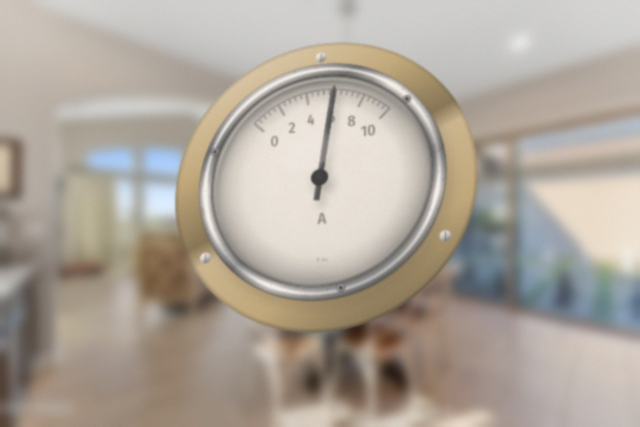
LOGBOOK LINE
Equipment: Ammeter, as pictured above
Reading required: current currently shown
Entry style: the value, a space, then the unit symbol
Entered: 6 A
